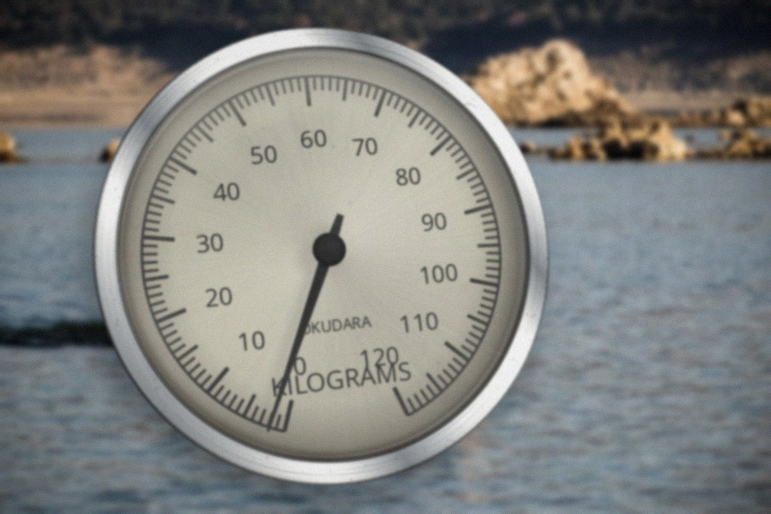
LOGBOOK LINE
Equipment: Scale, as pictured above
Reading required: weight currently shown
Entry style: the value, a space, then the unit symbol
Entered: 2 kg
